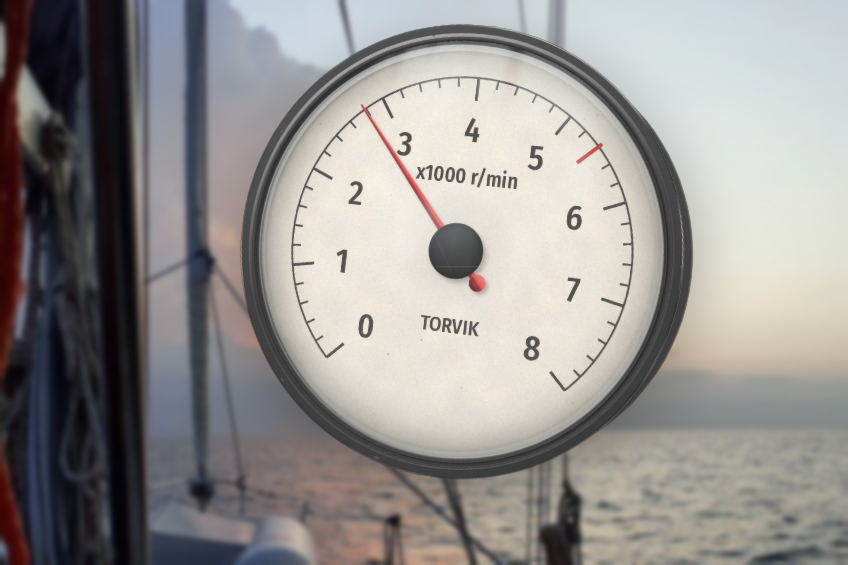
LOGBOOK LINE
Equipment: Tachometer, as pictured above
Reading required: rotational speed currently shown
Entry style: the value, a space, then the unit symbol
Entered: 2800 rpm
